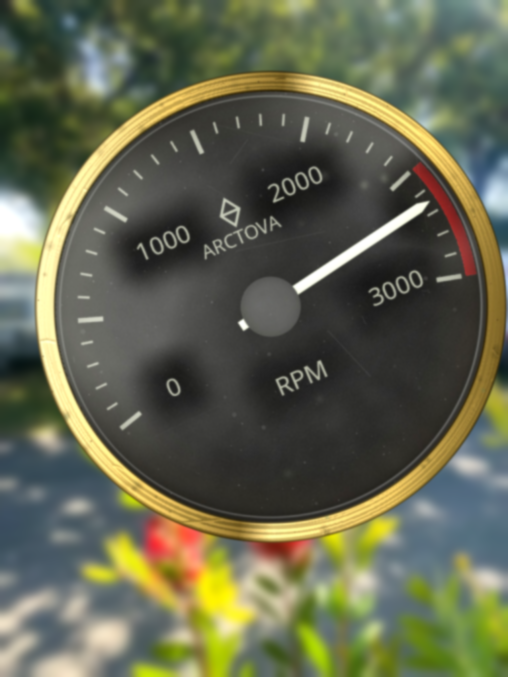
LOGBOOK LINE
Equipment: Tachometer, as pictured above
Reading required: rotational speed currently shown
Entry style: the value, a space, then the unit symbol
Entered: 2650 rpm
